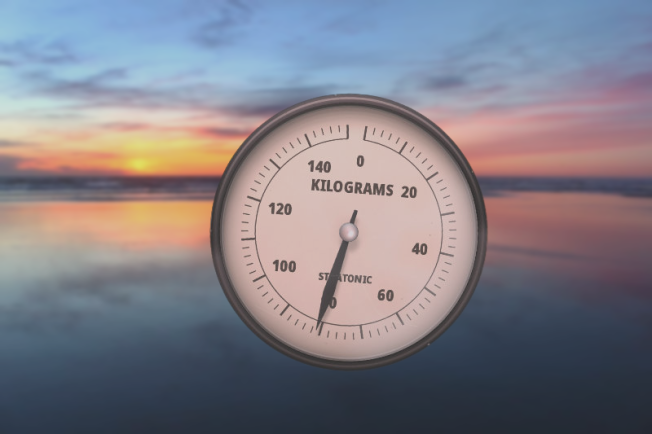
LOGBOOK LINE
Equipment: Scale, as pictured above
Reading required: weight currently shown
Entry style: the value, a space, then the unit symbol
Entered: 81 kg
